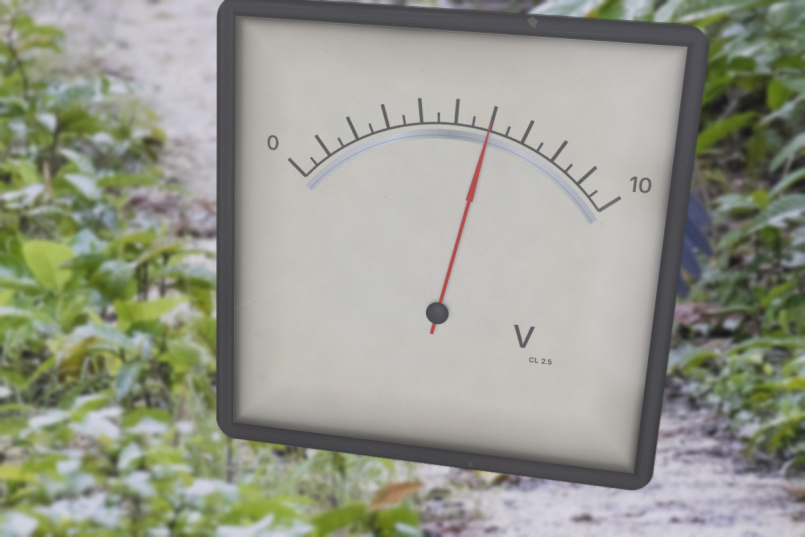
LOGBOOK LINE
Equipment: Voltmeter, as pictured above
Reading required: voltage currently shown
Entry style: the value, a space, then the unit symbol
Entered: 6 V
